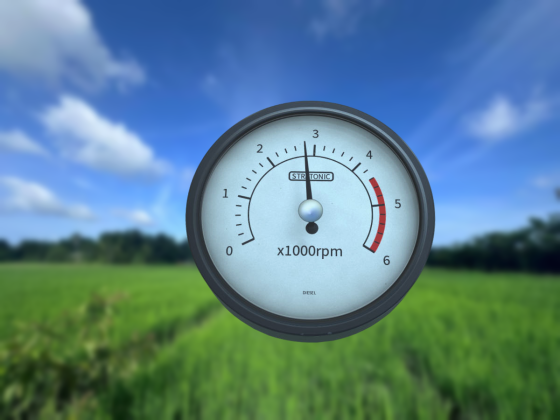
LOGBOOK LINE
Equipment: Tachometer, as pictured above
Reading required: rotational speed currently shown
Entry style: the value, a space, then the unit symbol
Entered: 2800 rpm
